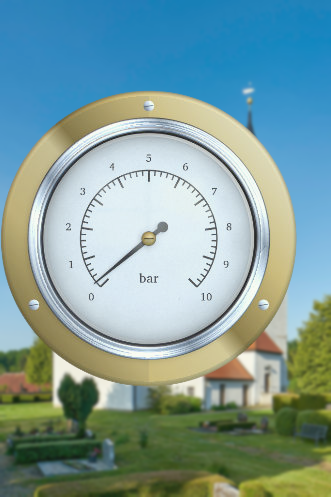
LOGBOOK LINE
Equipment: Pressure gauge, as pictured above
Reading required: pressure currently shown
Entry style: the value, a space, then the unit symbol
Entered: 0.2 bar
